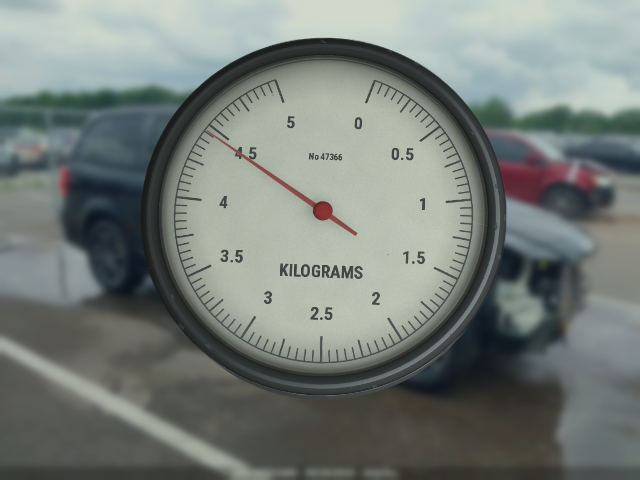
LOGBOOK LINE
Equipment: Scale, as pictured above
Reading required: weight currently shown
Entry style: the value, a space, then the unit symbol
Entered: 4.45 kg
